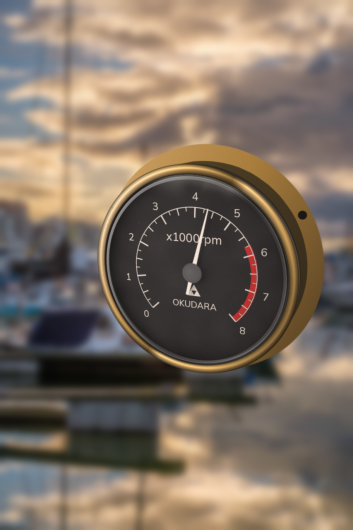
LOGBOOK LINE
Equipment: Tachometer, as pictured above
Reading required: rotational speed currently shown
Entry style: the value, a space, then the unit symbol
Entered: 4375 rpm
